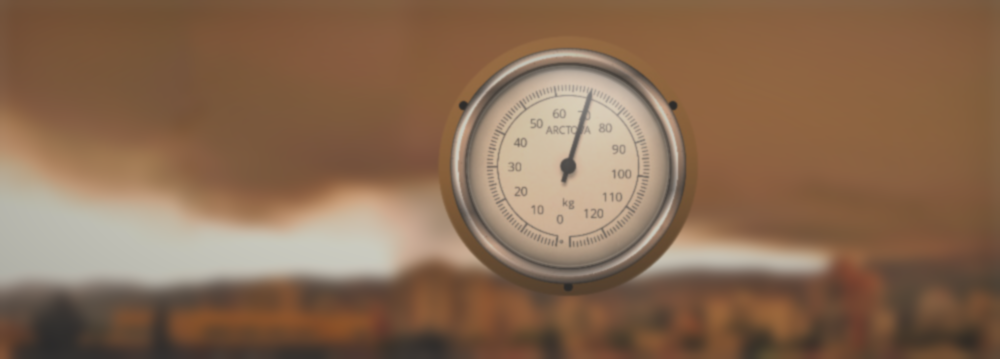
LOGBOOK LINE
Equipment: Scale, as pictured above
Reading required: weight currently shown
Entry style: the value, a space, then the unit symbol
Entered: 70 kg
